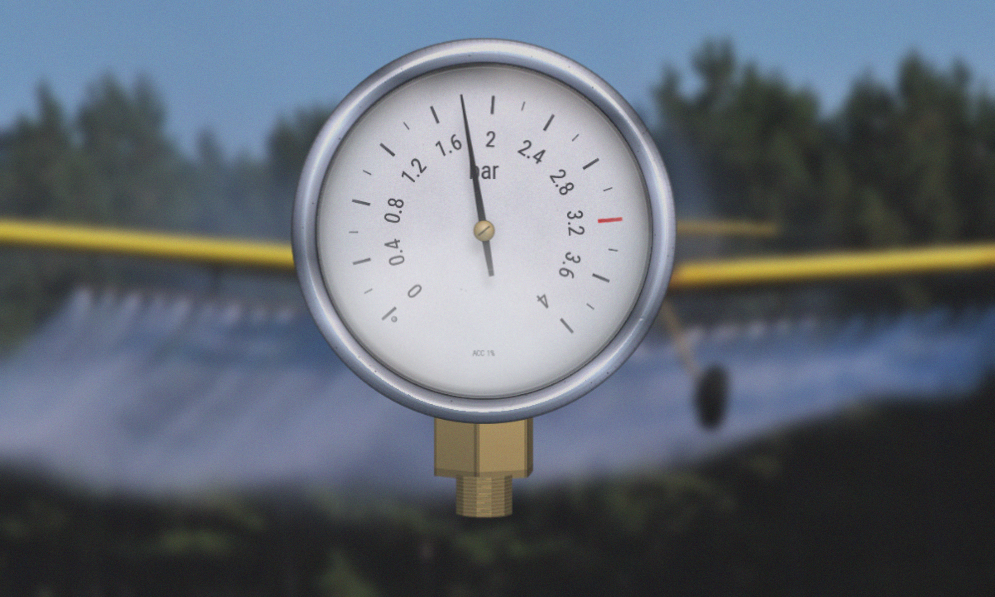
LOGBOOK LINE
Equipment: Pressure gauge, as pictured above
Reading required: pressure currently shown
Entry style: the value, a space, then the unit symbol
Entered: 1.8 bar
